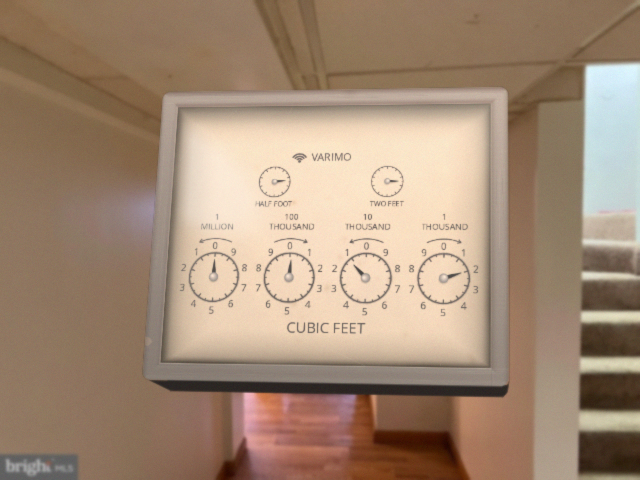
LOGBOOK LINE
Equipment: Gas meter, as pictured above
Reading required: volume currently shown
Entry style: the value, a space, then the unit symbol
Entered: 1200 ft³
